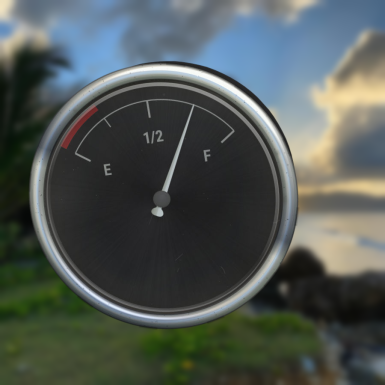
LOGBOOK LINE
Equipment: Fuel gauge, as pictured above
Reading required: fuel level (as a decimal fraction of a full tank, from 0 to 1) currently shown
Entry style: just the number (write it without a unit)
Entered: 0.75
